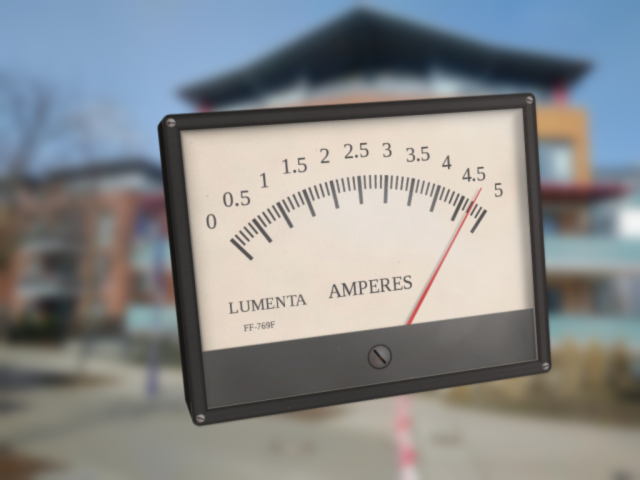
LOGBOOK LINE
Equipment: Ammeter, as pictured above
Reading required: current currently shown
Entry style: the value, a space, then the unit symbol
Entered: 4.7 A
